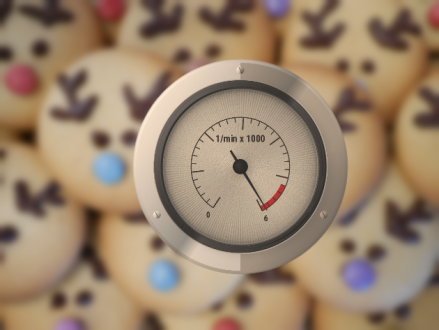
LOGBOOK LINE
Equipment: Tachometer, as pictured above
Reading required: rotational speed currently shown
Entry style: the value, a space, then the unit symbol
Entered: 5900 rpm
